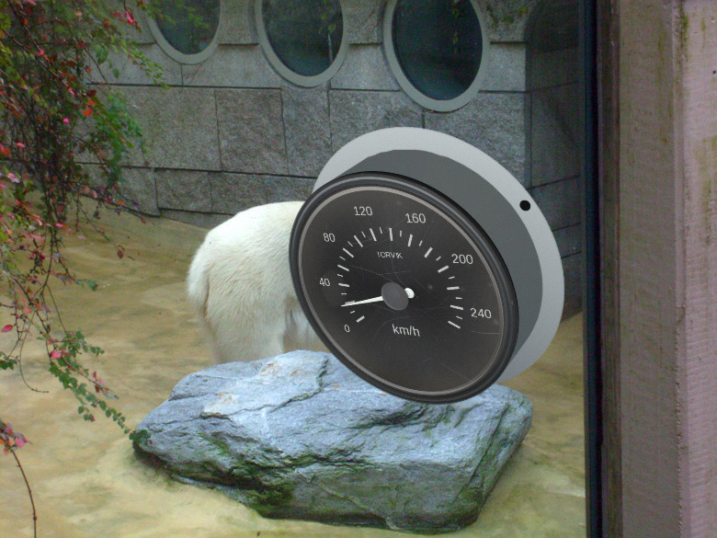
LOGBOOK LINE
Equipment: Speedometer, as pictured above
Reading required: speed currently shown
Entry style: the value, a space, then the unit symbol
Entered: 20 km/h
